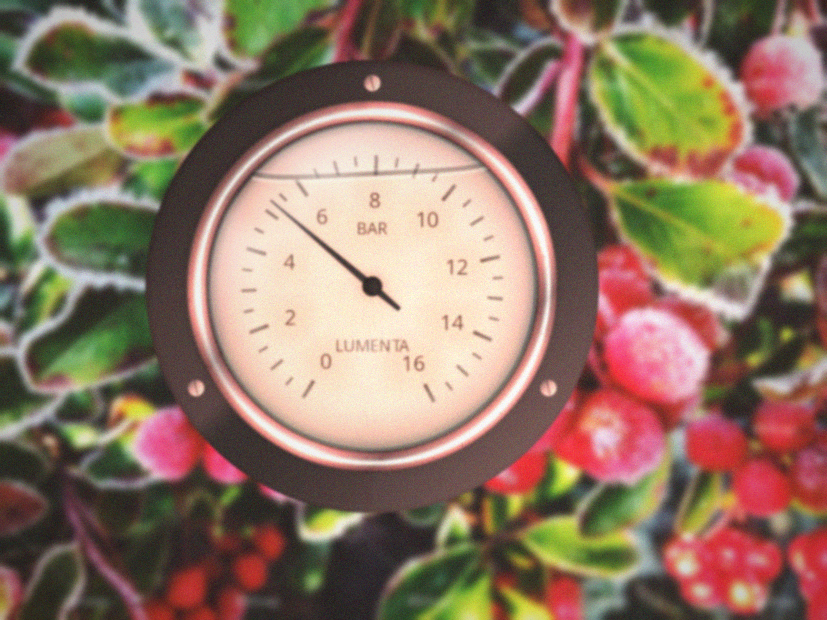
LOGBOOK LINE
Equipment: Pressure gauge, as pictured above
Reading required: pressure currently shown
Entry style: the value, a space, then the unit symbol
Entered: 5.25 bar
